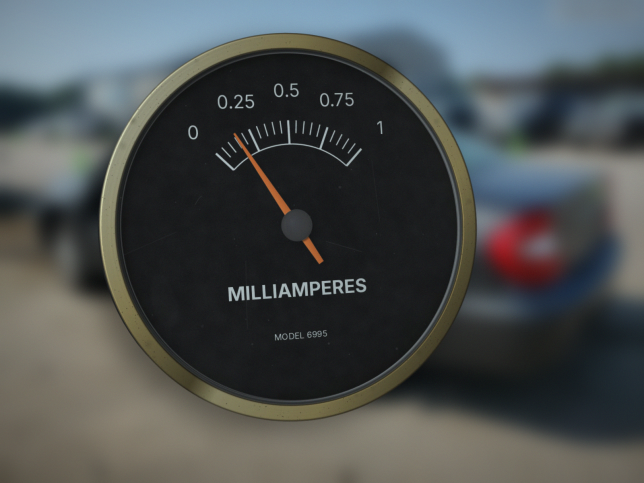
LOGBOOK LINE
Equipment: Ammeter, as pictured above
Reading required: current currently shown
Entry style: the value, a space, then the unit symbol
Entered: 0.15 mA
